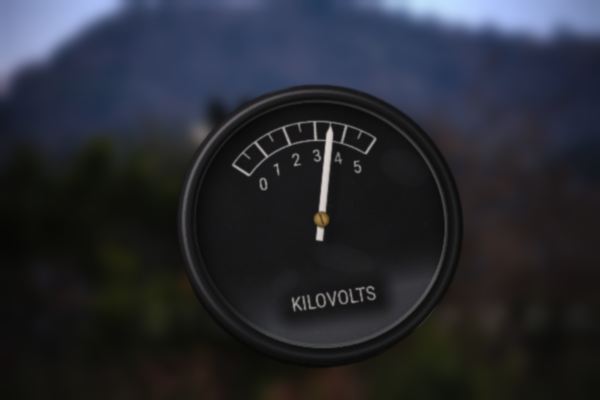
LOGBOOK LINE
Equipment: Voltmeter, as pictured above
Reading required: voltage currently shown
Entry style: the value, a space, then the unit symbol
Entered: 3.5 kV
